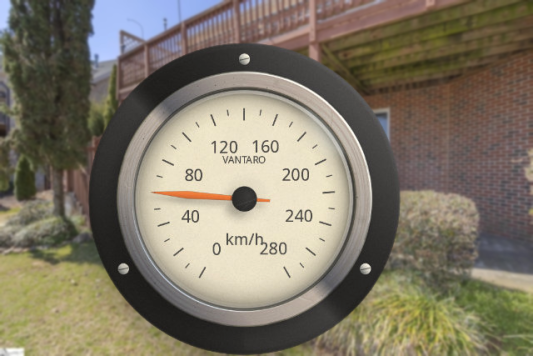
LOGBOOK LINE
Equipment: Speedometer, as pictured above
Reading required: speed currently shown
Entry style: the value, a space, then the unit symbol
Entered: 60 km/h
